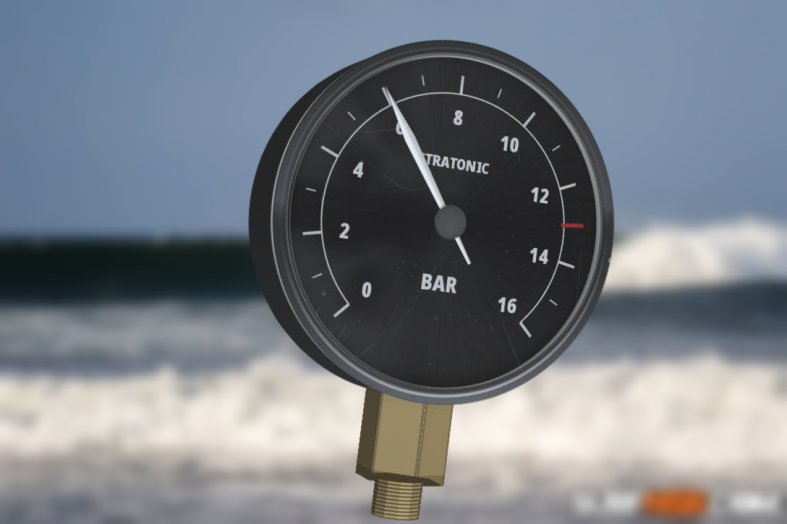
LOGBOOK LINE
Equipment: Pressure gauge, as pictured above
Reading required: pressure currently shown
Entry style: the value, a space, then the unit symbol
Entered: 6 bar
